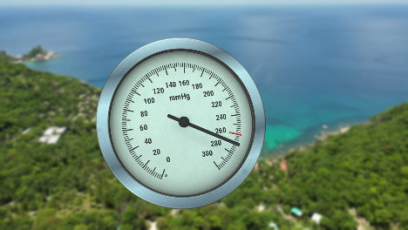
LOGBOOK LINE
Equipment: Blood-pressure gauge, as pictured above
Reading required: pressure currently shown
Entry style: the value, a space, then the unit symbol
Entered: 270 mmHg
